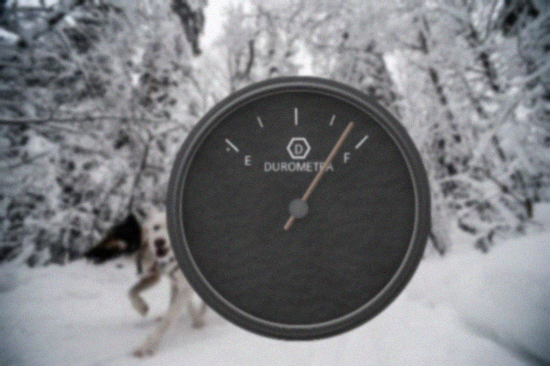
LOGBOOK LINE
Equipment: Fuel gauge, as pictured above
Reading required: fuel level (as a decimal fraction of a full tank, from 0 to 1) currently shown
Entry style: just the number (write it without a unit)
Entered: 0.875
